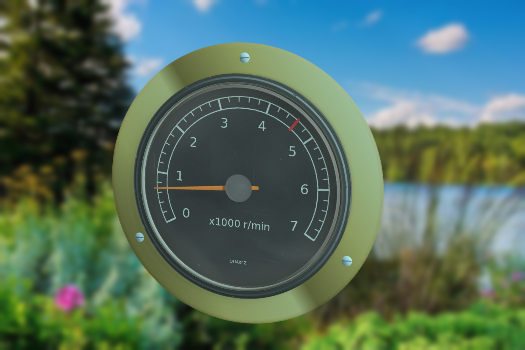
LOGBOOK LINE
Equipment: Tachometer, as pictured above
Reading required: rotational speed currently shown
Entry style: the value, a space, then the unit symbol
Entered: 700 rpm
